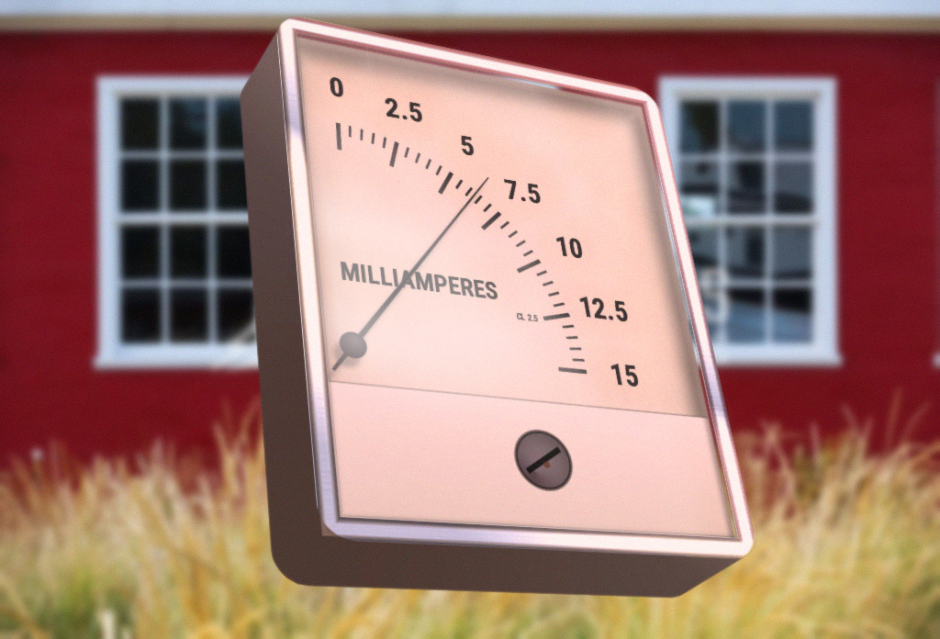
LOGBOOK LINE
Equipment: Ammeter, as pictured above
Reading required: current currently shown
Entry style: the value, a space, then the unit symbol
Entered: 6.25 mA
